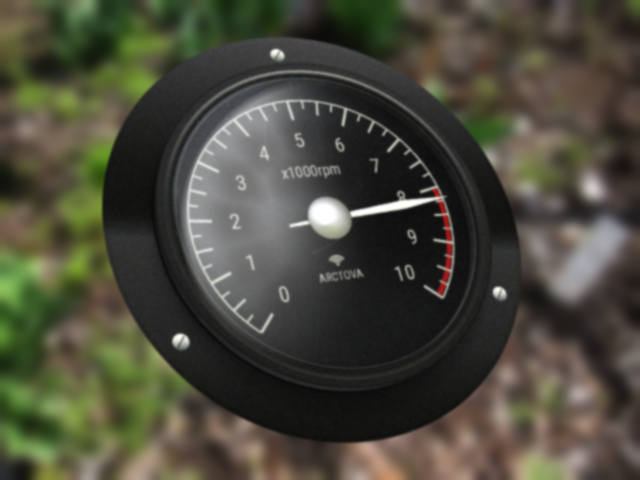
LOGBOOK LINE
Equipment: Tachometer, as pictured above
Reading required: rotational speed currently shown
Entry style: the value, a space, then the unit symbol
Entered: 8250 rpm
